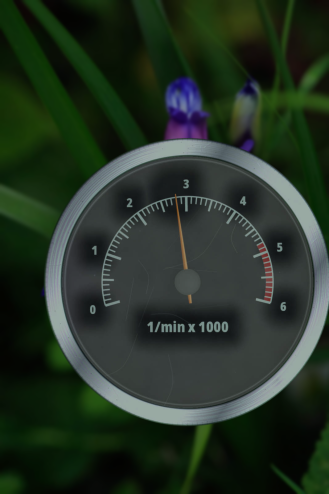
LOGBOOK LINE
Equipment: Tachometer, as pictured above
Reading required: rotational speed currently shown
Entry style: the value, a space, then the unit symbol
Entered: 2800 rpm
